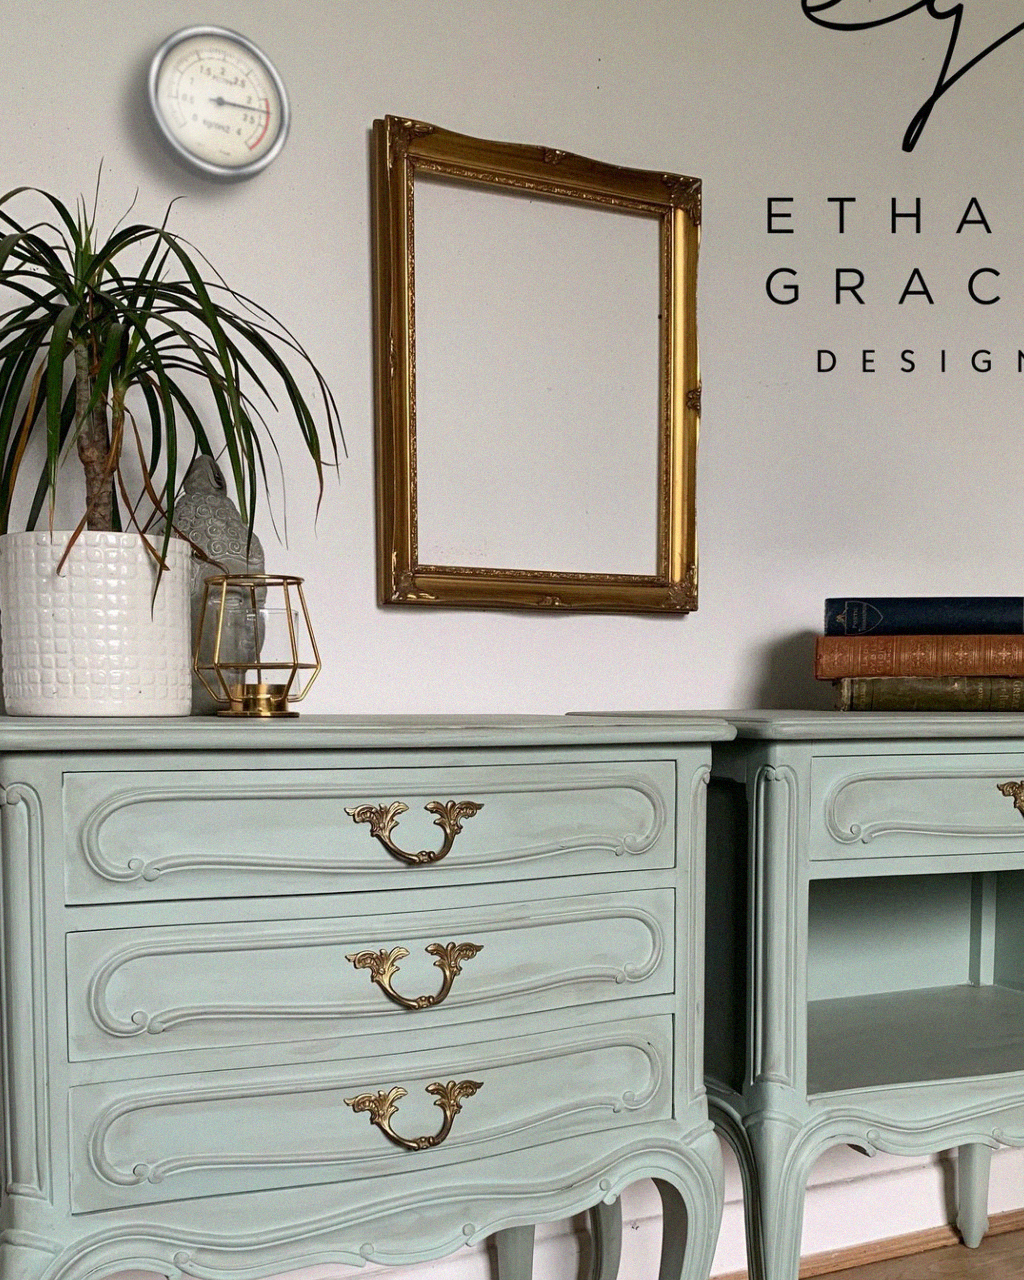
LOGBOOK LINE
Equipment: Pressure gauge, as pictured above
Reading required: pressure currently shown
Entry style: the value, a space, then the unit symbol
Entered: 3.25 kg/cm²
